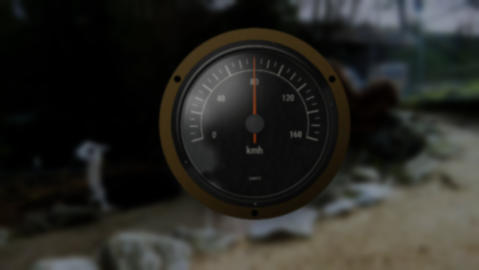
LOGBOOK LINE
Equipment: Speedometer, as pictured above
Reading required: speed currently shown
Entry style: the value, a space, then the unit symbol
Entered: 80 km/h
